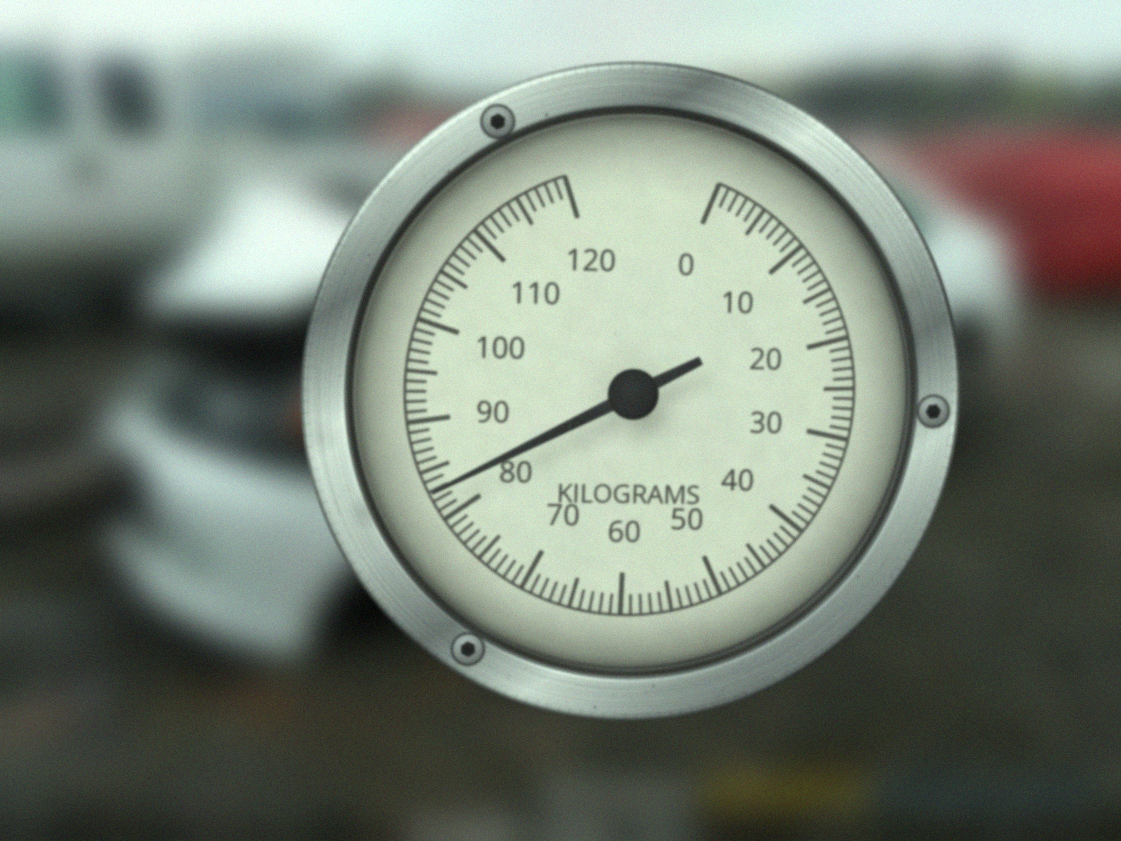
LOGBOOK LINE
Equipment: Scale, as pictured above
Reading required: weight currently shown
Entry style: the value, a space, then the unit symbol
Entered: 83 kg
